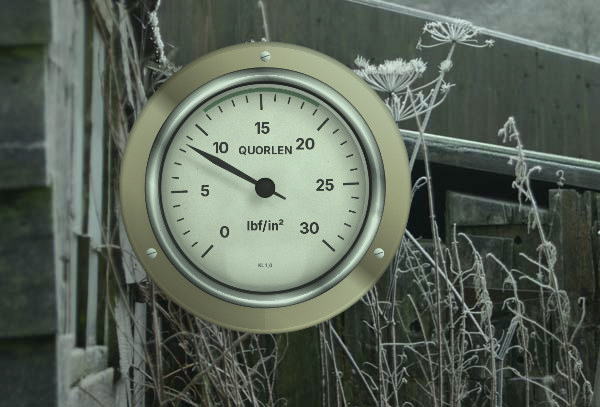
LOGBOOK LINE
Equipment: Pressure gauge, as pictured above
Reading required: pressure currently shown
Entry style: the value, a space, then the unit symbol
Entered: 8.5 psi
